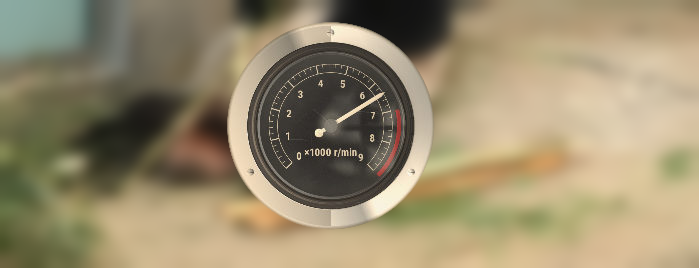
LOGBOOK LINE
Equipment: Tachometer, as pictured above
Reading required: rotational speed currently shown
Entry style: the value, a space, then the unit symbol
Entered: 6400 rpm
